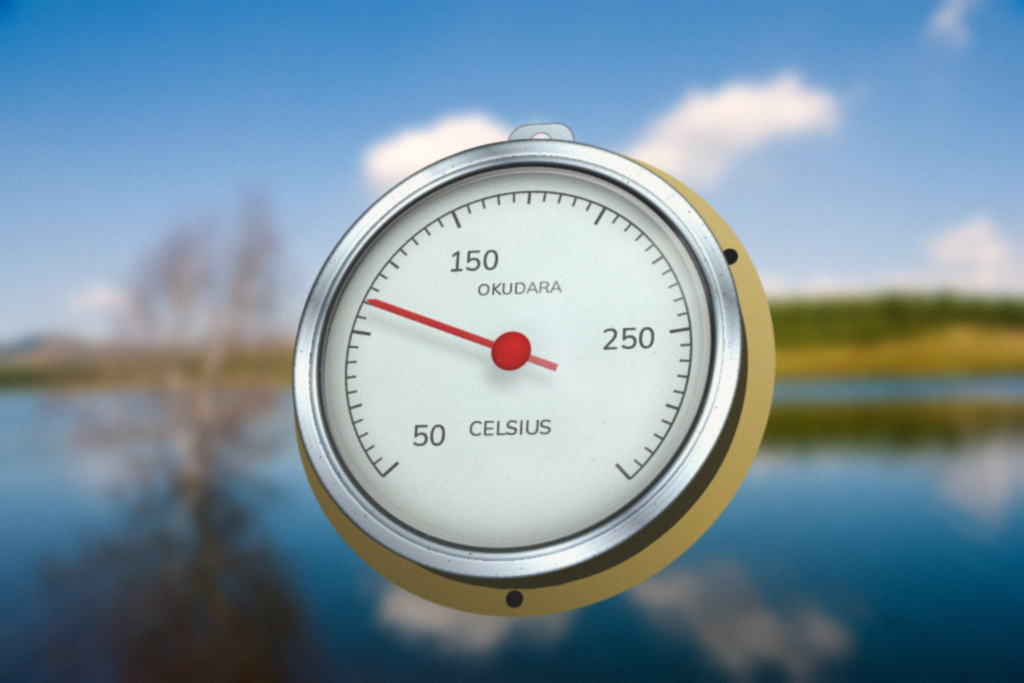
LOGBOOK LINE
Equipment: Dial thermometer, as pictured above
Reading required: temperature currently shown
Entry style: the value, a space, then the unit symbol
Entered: 110 °C
